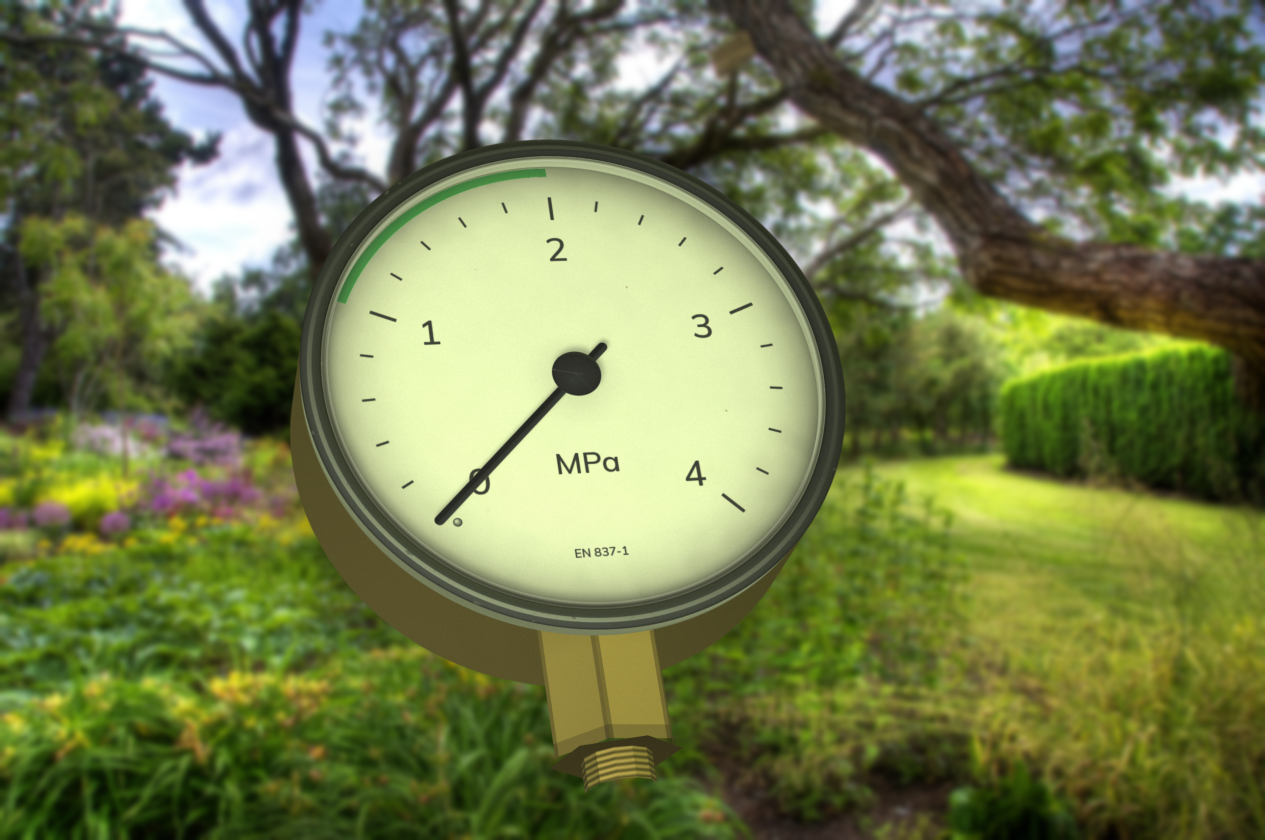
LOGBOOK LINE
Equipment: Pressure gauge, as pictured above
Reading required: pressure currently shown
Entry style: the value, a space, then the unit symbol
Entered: 0 MPa
